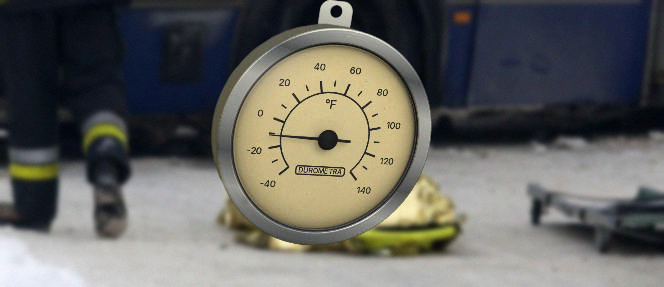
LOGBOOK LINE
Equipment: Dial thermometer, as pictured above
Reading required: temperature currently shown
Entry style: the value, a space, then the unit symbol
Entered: -10 °F
